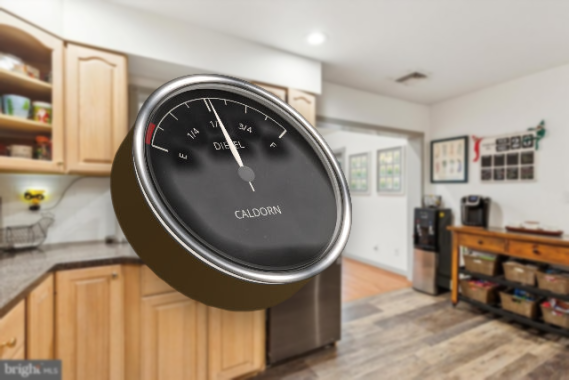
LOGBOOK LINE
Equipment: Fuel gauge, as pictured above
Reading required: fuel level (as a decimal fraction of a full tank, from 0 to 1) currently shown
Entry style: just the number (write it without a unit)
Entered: 0.5
